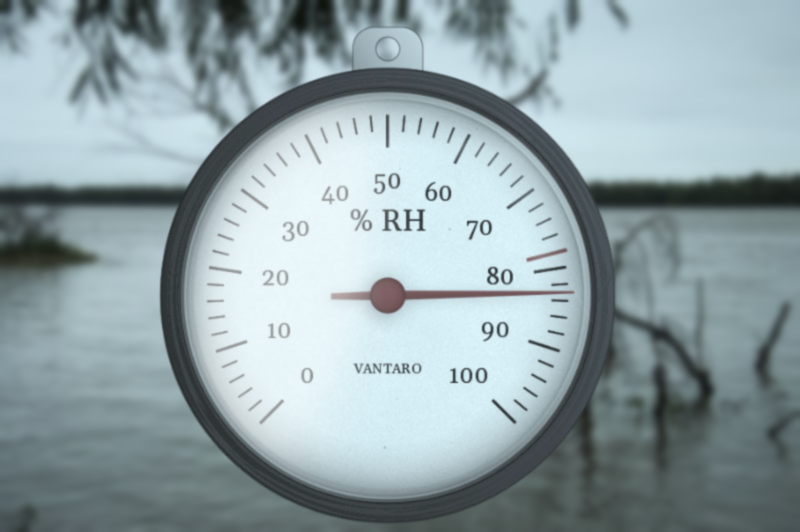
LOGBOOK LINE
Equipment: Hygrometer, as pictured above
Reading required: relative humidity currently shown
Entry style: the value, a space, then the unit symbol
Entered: 83 %
